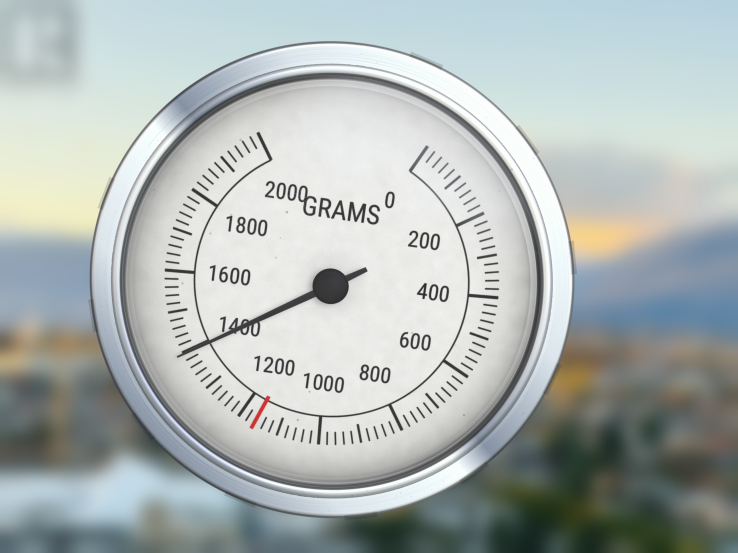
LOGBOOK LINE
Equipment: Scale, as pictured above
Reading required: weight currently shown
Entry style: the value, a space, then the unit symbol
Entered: 1400 g
